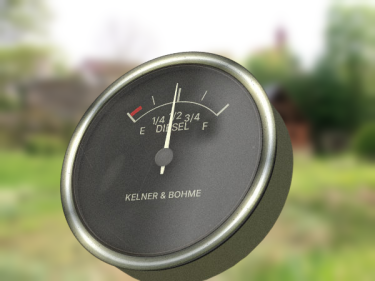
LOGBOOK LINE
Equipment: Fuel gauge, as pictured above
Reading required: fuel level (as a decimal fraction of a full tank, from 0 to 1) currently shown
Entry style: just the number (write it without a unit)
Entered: 0.5
